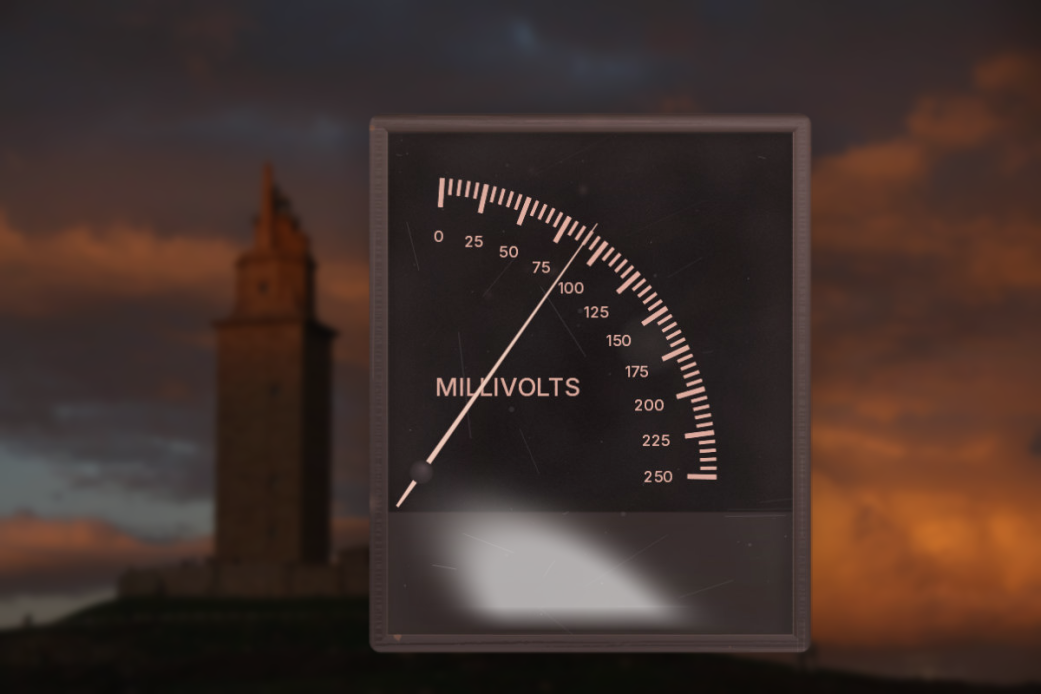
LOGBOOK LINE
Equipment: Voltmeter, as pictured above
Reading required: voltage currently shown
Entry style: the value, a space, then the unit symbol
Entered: 90 mV
